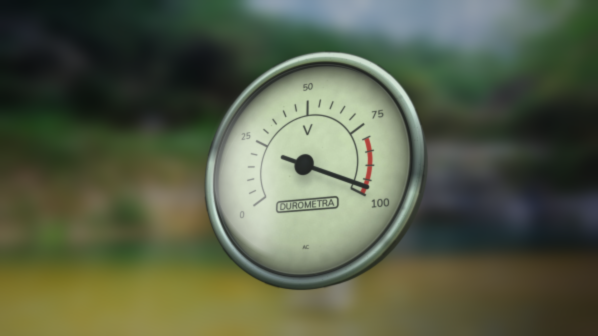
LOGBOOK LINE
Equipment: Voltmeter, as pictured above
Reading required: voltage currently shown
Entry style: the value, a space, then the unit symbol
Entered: 97.5 V
